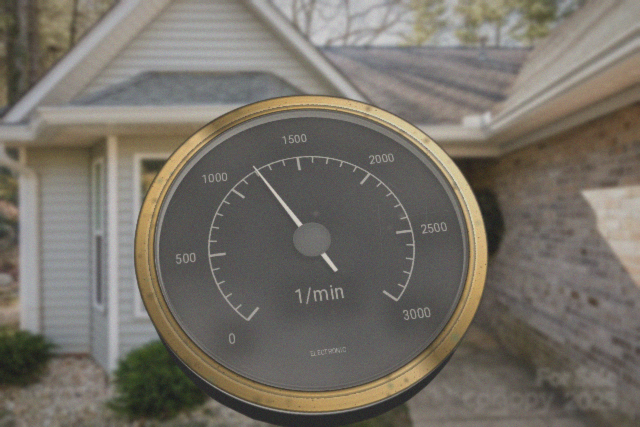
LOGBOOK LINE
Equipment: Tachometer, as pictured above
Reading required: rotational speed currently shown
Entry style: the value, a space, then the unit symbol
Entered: 1200 rpm
